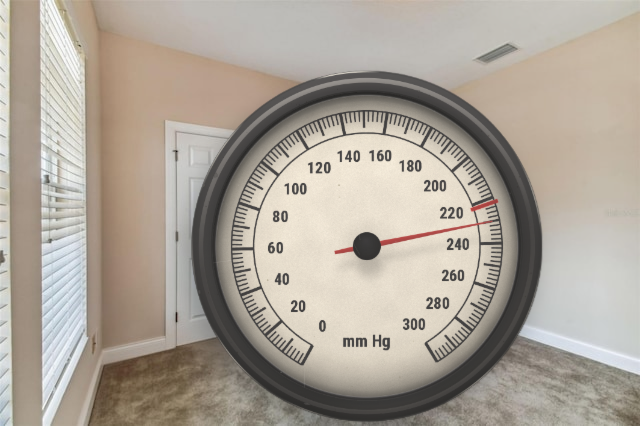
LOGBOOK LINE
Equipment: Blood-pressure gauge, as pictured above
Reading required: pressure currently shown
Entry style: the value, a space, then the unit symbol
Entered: 230 mmHg
